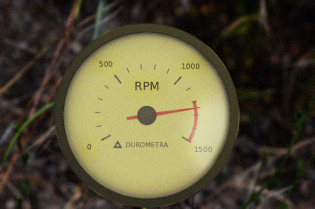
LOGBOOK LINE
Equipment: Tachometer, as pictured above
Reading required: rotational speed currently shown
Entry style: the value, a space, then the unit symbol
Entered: 1250 rpm
